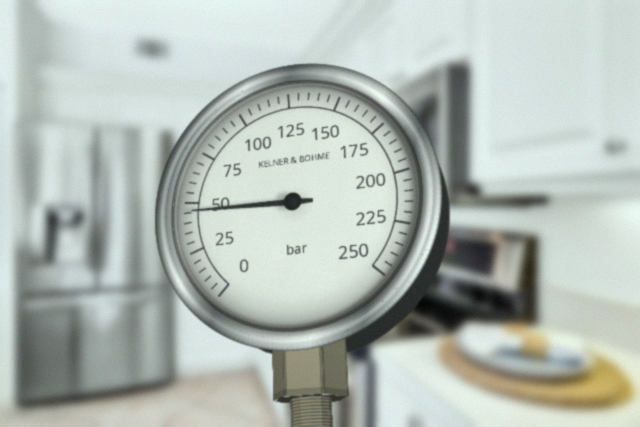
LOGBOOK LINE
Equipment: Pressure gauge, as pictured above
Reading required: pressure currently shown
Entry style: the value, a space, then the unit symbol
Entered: 45 bar
